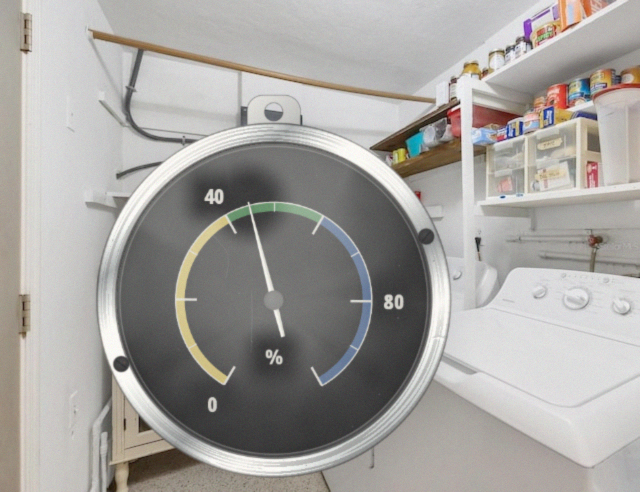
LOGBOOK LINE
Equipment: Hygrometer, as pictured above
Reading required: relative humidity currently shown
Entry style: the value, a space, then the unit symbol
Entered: 45 %
